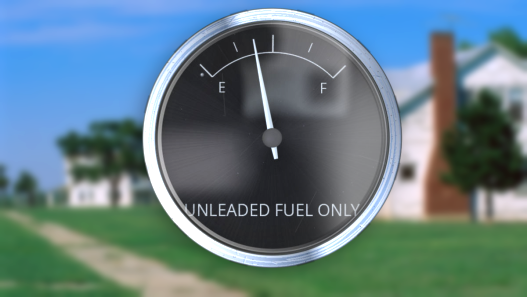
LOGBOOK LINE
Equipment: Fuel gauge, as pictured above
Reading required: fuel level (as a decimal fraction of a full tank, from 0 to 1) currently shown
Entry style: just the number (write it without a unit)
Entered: 0.375
